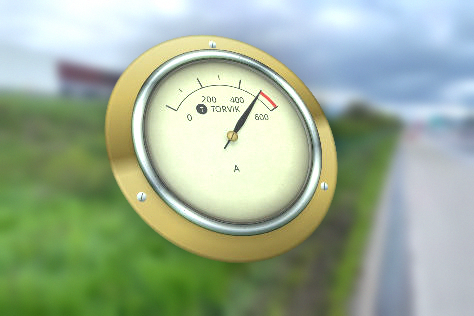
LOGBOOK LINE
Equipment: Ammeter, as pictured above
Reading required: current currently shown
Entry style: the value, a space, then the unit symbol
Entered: 500 A
